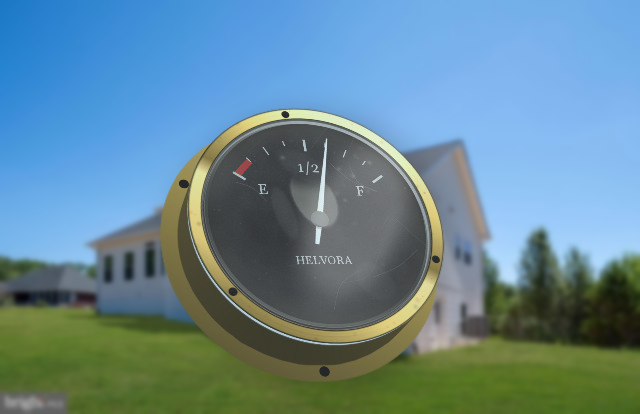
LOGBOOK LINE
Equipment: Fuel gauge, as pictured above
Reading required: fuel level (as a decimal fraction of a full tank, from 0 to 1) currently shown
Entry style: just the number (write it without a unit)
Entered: 0.625
